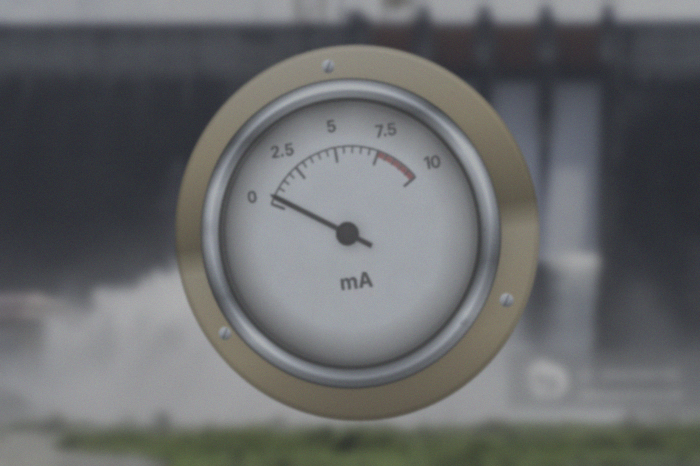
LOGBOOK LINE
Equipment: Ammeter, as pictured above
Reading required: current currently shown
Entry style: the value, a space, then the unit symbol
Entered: 0.5 mA
